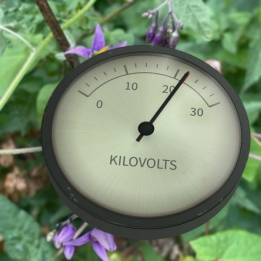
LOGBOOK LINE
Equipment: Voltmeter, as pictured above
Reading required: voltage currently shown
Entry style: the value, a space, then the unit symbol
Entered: 22 kV
